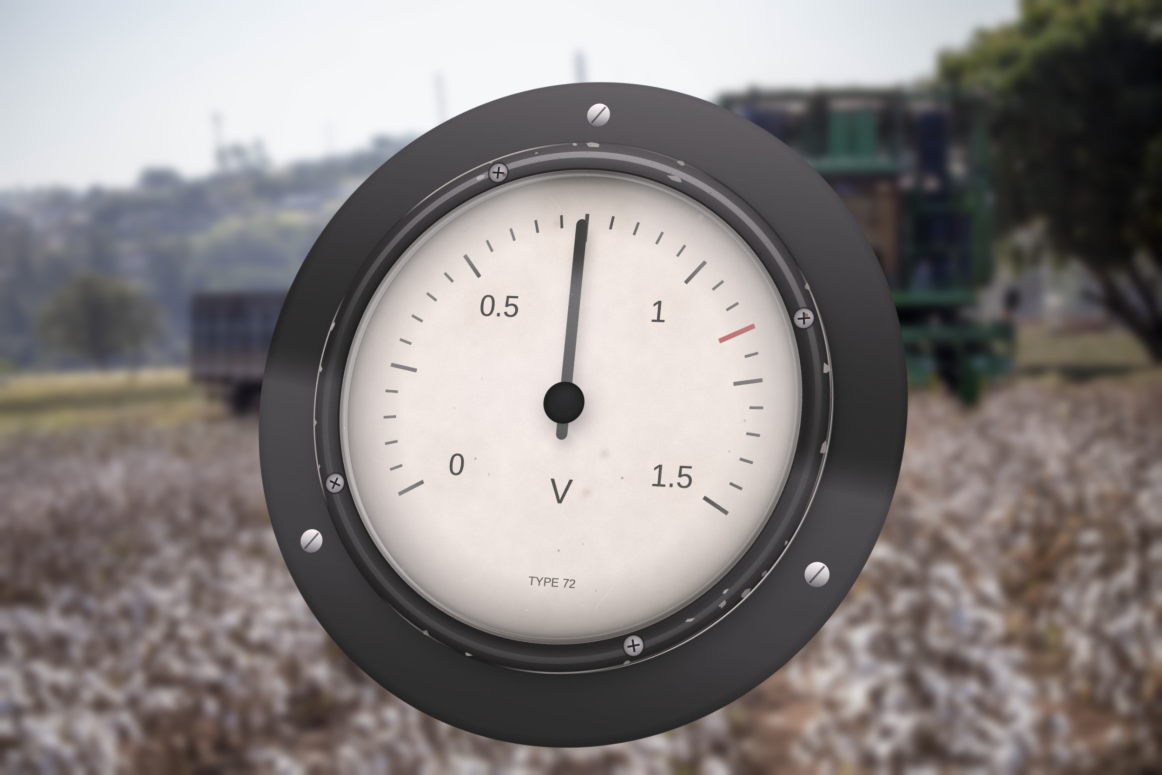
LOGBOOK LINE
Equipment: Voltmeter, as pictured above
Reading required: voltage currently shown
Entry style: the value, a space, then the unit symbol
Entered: 0.75 V
